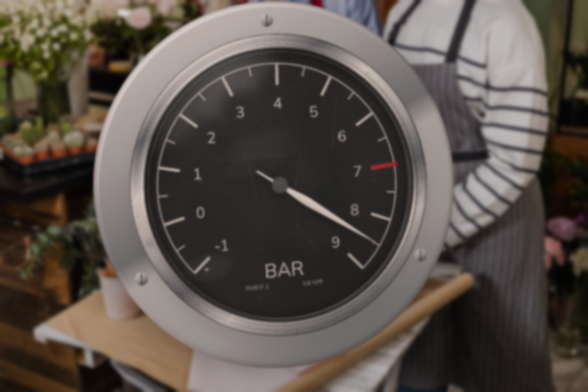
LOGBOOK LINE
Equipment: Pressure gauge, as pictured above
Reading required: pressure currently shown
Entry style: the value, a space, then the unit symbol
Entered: 8.5 bar
